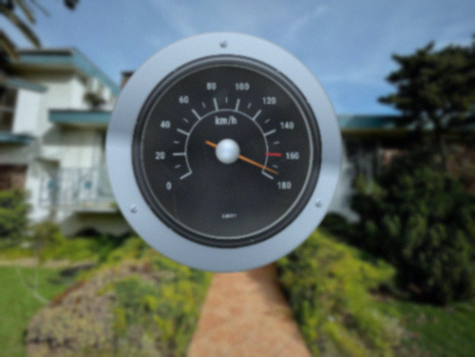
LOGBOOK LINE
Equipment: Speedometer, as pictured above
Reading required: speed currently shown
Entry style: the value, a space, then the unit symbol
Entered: 175 km/h
